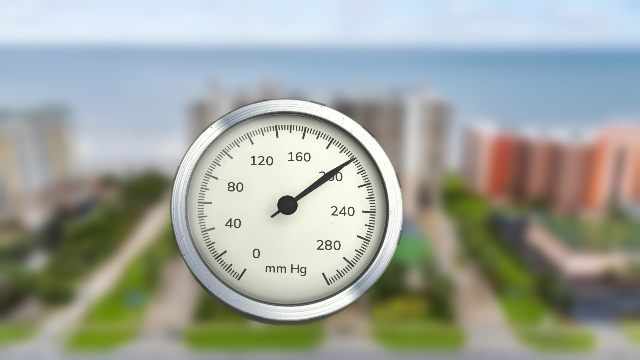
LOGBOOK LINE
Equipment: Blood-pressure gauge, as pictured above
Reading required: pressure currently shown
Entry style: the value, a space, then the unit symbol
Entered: 200 mmHg
